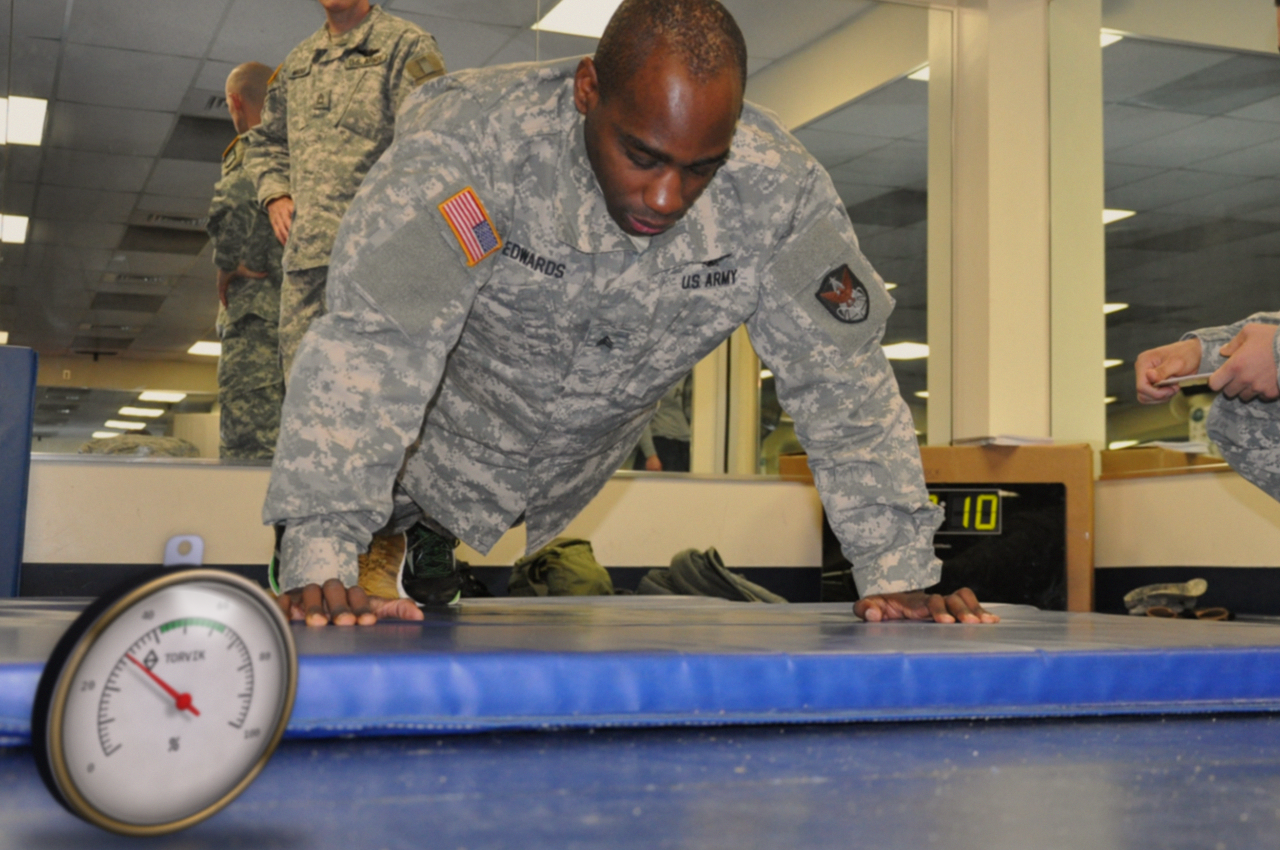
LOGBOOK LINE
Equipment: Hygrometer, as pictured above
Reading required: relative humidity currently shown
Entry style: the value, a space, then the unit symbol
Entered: 30 %
